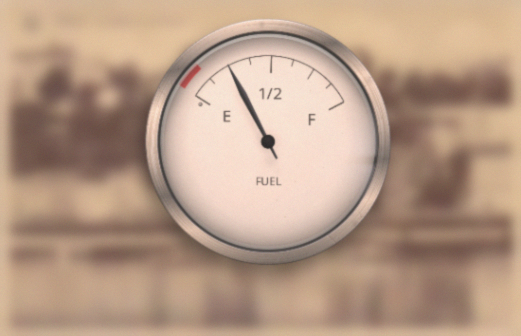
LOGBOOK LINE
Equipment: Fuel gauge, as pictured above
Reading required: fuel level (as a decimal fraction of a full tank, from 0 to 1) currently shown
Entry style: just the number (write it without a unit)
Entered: 0.25
